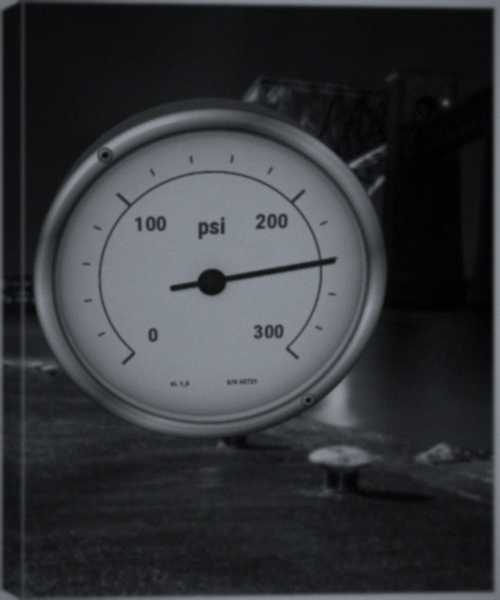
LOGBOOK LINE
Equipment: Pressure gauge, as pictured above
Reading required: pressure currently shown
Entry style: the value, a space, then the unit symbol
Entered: 240 psi
